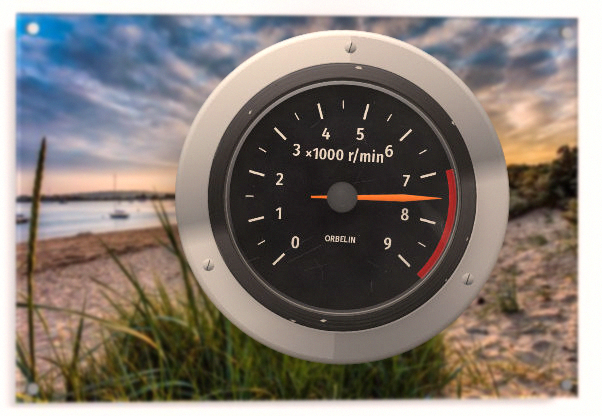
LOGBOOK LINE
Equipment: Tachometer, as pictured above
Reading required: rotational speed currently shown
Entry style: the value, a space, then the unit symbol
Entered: 7500 rpm
